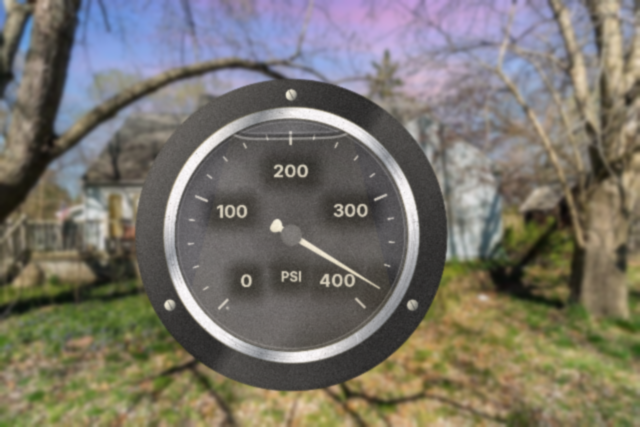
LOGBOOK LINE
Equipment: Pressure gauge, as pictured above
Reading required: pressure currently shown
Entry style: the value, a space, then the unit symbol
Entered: 380 psi
